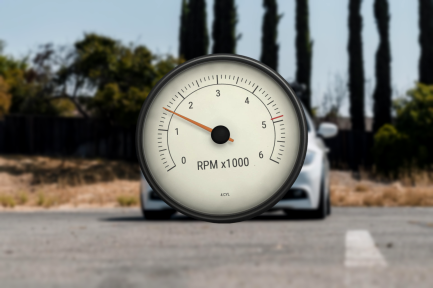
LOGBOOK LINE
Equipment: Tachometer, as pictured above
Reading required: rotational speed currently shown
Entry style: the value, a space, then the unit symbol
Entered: 1500 rpm
